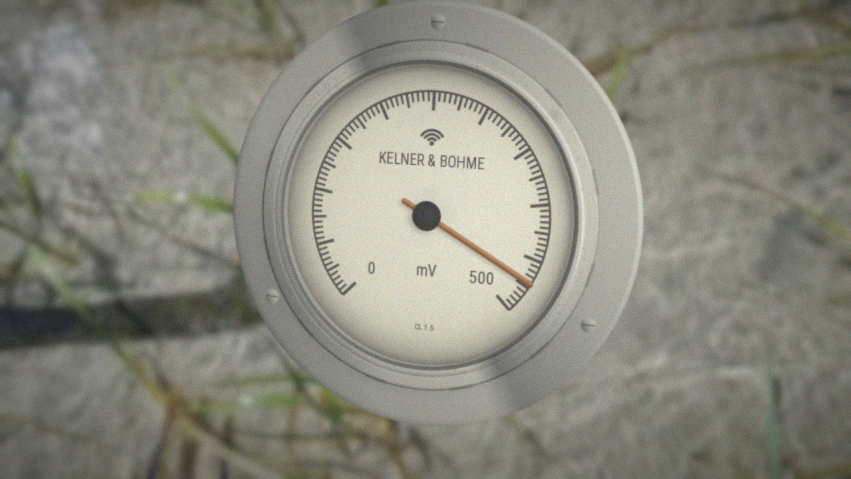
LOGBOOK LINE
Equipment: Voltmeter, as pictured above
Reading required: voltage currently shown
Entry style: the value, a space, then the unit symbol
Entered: 470 mV
